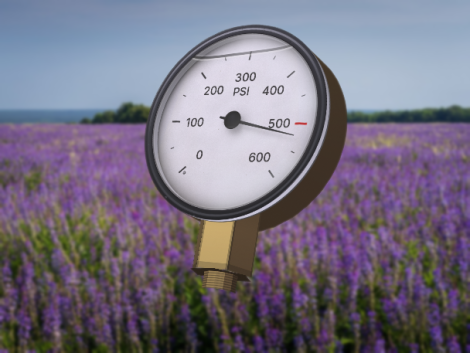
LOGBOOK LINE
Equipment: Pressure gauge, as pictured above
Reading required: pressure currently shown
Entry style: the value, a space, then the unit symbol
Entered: 525 psi
